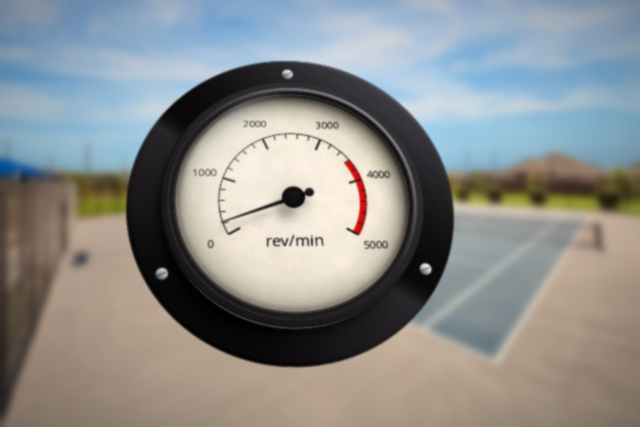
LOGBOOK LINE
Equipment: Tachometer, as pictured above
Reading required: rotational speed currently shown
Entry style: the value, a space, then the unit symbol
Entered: 200 rpm
